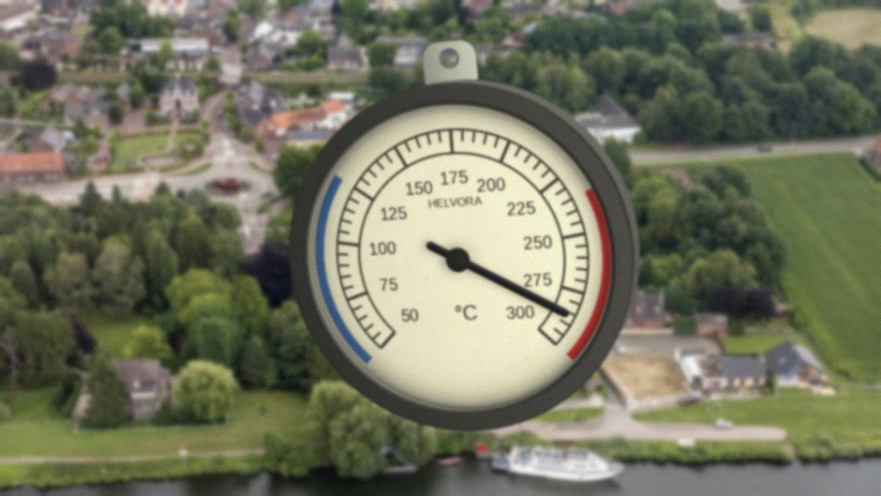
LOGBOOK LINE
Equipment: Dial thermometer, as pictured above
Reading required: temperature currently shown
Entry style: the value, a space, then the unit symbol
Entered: 285 °C
